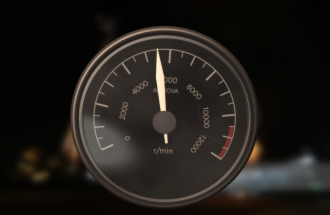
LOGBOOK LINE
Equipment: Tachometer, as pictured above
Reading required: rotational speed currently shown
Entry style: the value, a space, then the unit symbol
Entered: 5500 rpm
